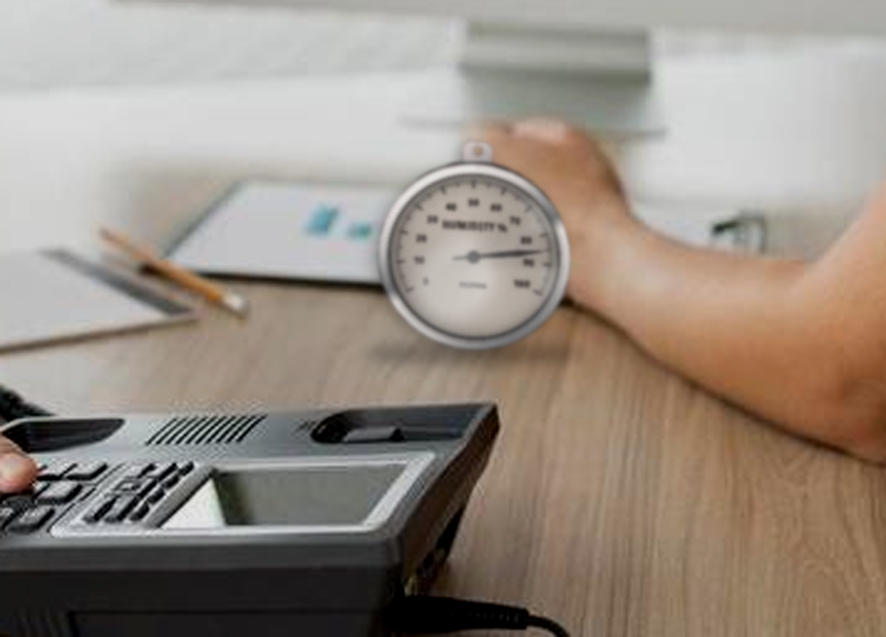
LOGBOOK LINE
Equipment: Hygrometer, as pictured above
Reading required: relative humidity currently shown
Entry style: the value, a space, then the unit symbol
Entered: 85 %
